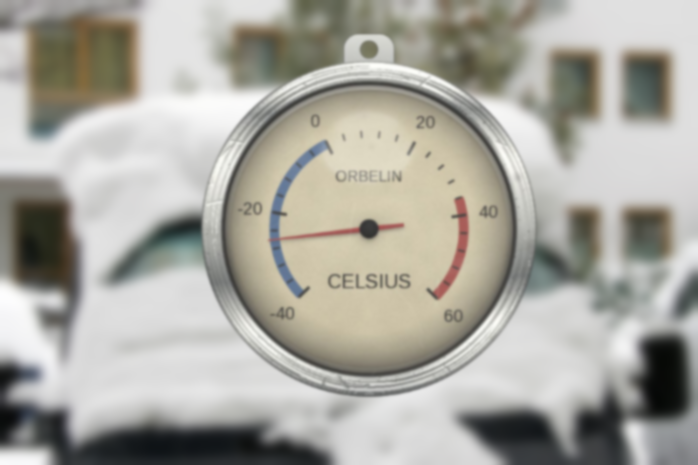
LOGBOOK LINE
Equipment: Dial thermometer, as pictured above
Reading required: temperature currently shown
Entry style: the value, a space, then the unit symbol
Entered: -26 °C
